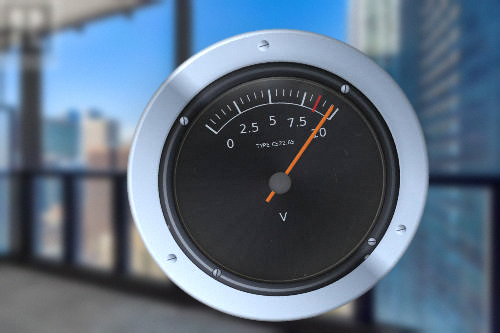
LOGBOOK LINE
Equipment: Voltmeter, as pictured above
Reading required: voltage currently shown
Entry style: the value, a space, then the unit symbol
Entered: 9.5 V
